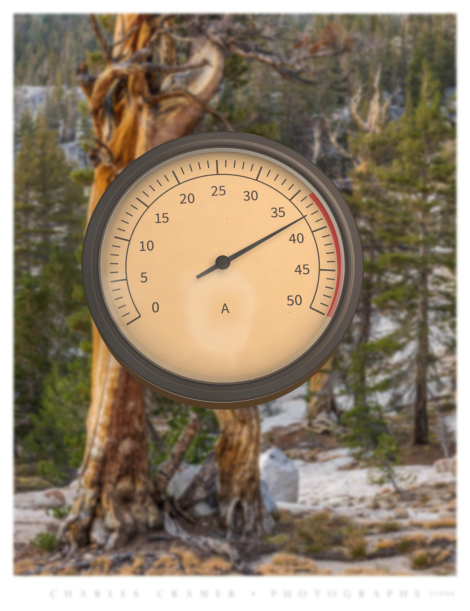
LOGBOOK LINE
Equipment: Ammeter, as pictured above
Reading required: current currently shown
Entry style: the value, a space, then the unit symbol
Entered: 38 A
